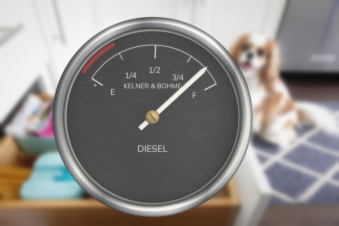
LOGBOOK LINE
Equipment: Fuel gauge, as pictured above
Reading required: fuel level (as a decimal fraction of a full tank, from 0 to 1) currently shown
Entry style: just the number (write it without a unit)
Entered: 0.875
